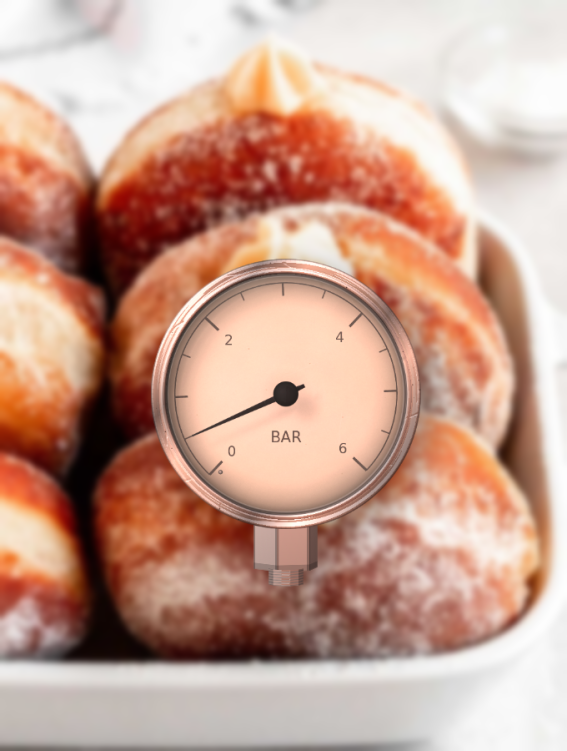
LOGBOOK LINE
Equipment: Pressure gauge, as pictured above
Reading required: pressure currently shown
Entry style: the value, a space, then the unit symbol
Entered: 0.5 bar
